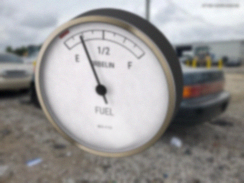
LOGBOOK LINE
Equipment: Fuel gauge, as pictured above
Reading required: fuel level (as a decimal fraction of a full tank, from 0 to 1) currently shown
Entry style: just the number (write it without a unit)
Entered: 0.25
